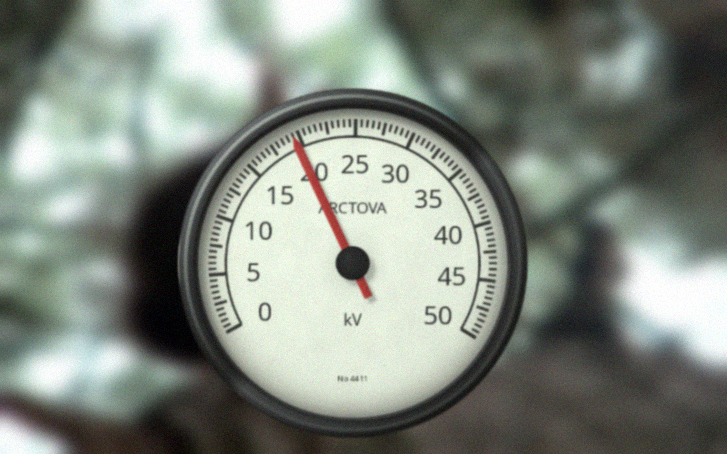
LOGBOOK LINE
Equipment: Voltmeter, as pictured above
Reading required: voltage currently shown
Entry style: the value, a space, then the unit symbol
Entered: 19.5 kV
